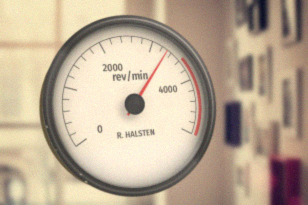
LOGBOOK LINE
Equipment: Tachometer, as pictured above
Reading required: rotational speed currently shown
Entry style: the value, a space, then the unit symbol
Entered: 3300 rpm
